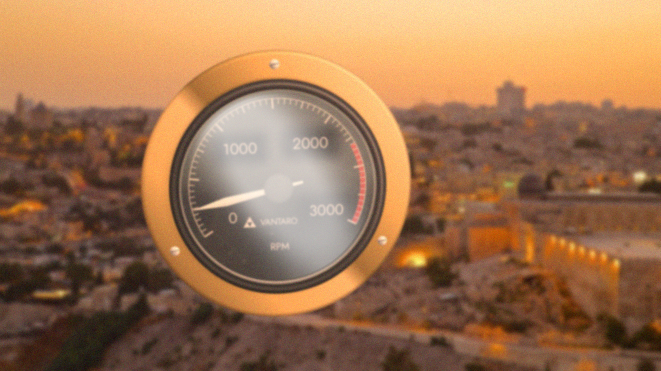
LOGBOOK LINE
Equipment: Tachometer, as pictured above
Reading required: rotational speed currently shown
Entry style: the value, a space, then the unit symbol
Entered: 250 rpm
